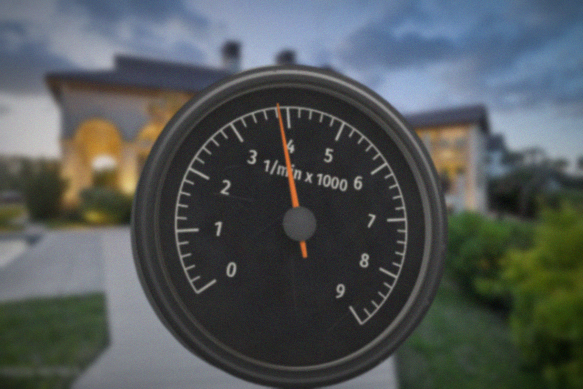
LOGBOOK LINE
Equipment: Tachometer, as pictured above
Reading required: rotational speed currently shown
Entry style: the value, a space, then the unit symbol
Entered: 3800 rpm
